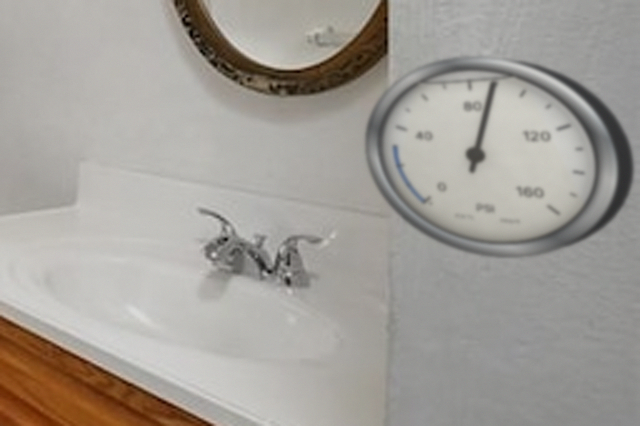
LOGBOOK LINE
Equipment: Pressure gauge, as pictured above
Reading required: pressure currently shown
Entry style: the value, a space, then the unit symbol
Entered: 90 psi
